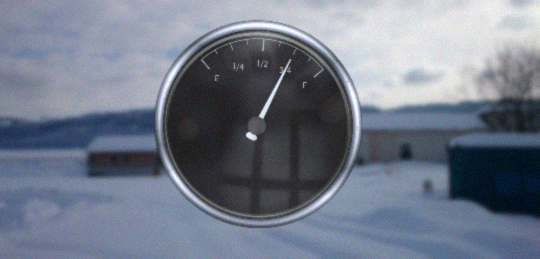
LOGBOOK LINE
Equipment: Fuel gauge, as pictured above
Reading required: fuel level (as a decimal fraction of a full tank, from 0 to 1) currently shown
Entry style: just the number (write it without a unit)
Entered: 0.75
